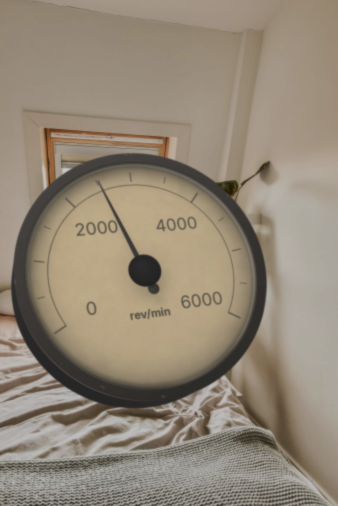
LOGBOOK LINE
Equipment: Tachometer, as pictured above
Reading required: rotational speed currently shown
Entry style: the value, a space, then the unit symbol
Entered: 2500 rpm
